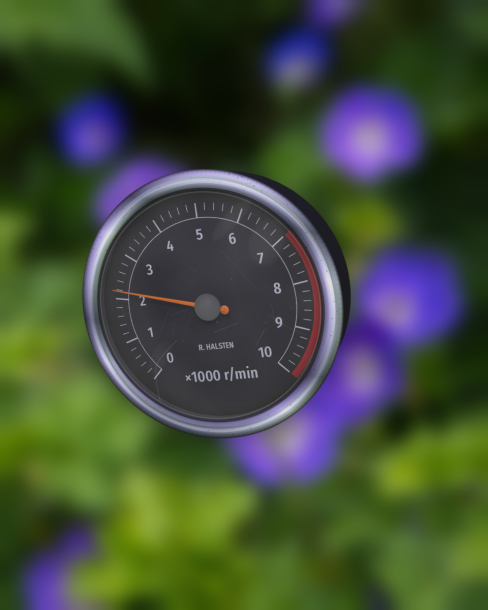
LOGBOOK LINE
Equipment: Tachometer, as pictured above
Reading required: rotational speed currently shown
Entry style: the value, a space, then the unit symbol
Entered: 2200 rpm
